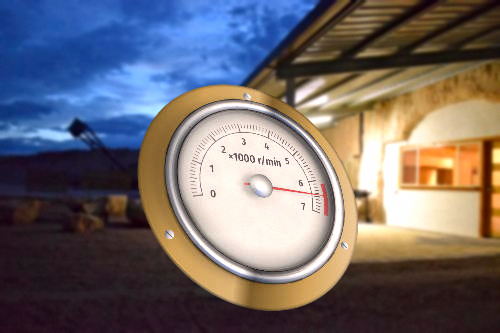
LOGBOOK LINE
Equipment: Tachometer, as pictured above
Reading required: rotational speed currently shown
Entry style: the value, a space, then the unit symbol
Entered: 6500 rpm
